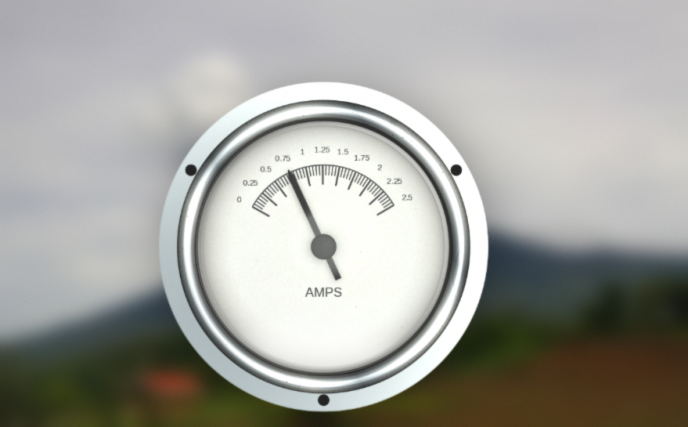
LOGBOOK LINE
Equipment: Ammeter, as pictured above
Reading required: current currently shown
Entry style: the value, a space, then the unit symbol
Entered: 0.75 A
